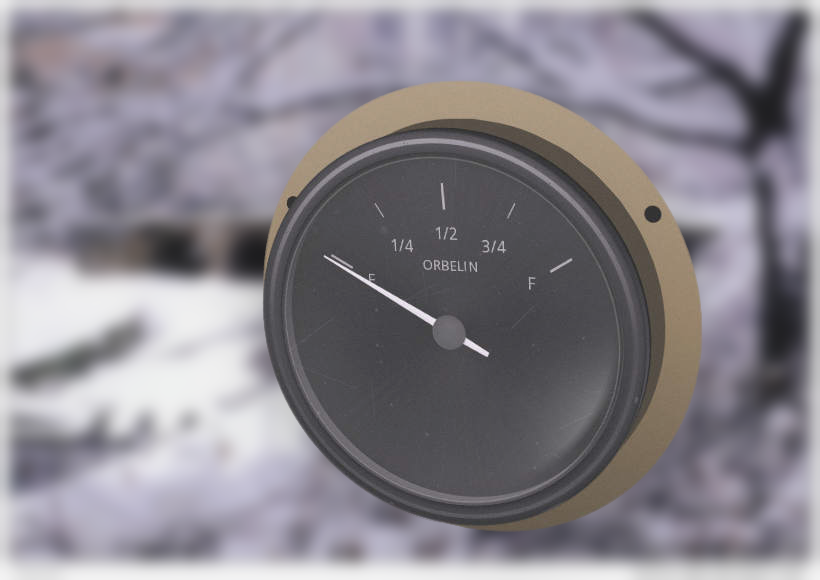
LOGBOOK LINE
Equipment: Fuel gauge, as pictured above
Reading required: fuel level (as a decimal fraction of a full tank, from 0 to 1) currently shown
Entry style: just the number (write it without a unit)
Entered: 0
